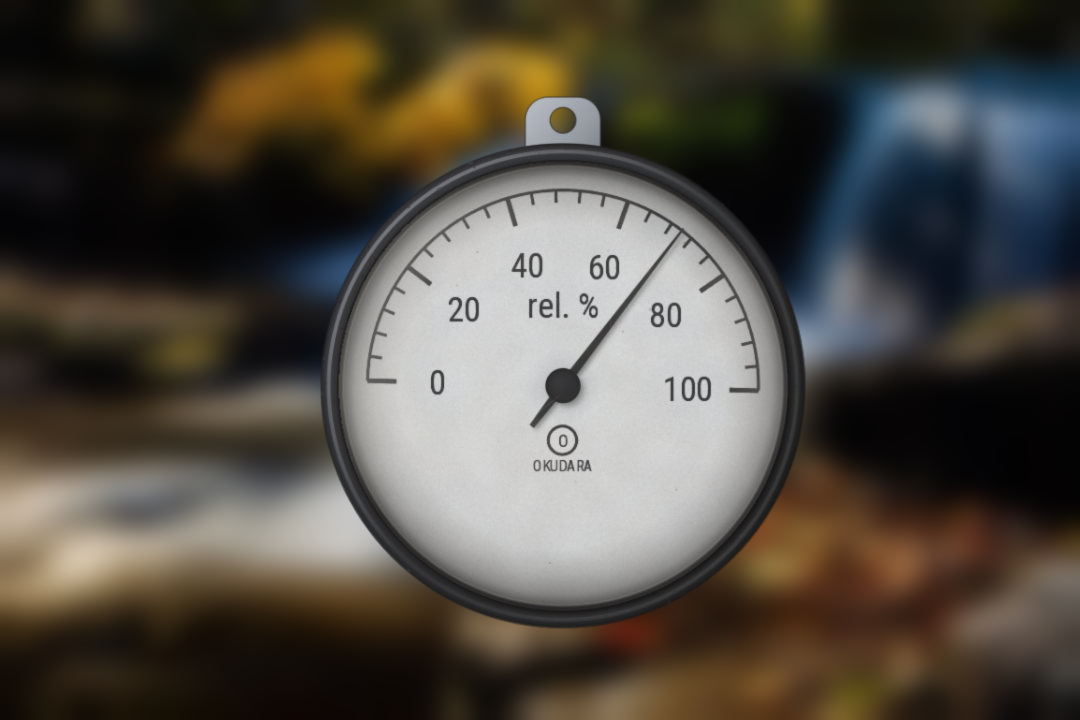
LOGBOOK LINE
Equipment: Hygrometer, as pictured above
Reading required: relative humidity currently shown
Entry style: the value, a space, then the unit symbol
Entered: 70 %
